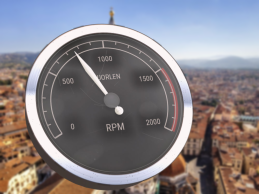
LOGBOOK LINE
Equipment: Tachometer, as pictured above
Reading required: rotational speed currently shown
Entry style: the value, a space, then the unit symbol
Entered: 750 rpm
